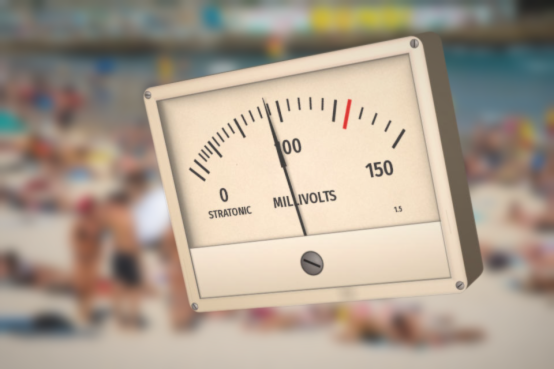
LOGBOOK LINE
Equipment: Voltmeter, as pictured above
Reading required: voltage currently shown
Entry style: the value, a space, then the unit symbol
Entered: 95 mV
